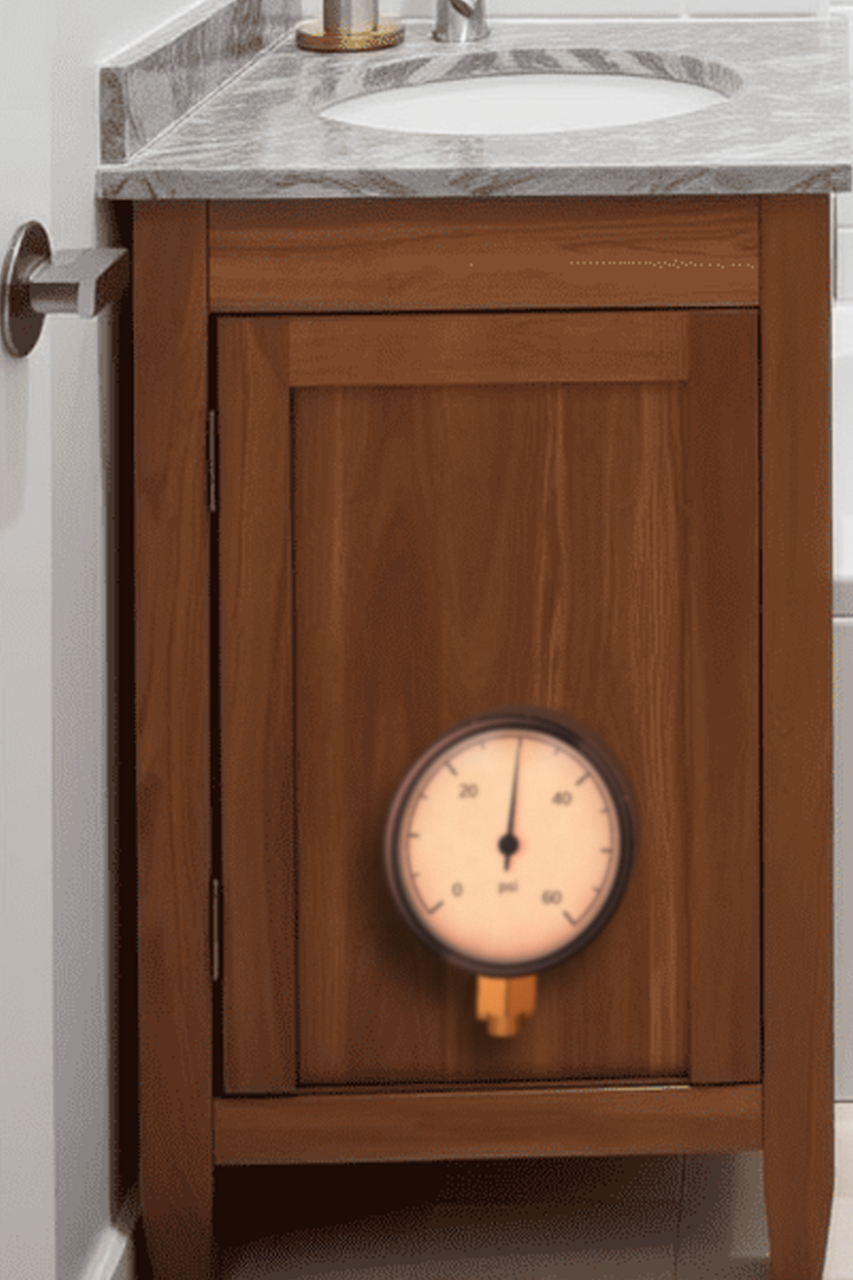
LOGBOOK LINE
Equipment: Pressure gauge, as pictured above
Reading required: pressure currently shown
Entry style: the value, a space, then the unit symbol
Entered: 30 psi
